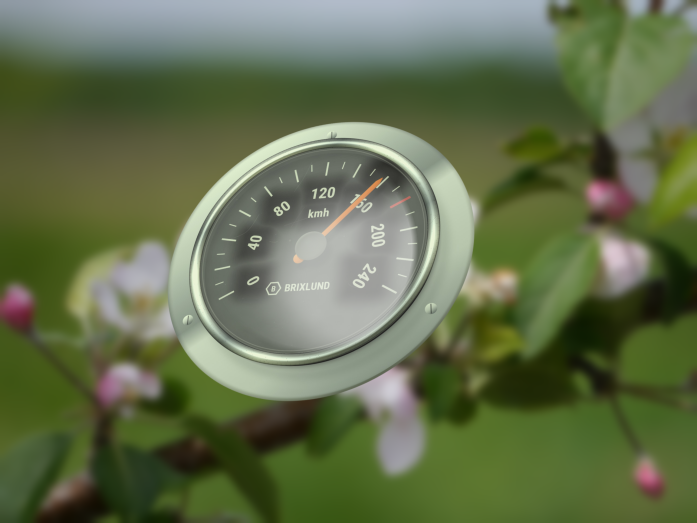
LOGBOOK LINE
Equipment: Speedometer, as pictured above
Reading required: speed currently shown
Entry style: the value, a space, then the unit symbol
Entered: 160 km/h
